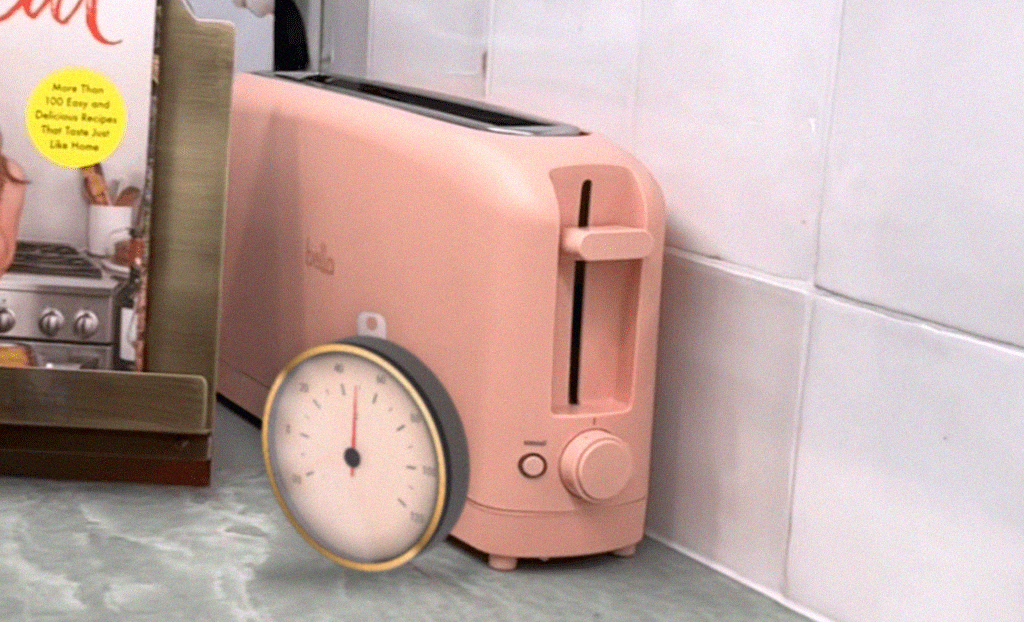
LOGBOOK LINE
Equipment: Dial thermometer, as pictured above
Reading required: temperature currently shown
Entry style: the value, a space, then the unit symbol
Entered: 50 °F
